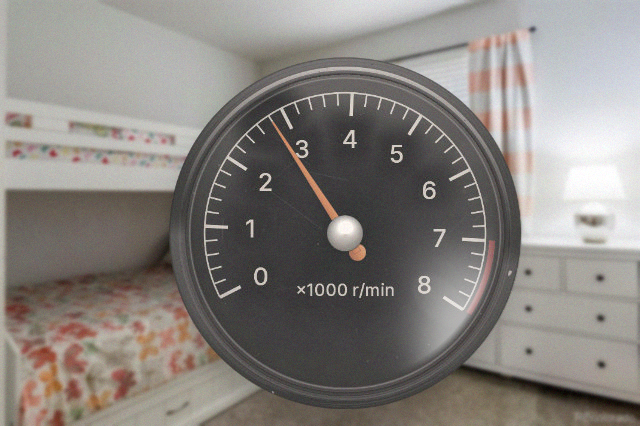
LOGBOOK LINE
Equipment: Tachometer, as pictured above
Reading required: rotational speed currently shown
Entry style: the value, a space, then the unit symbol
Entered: 2800 rpm
